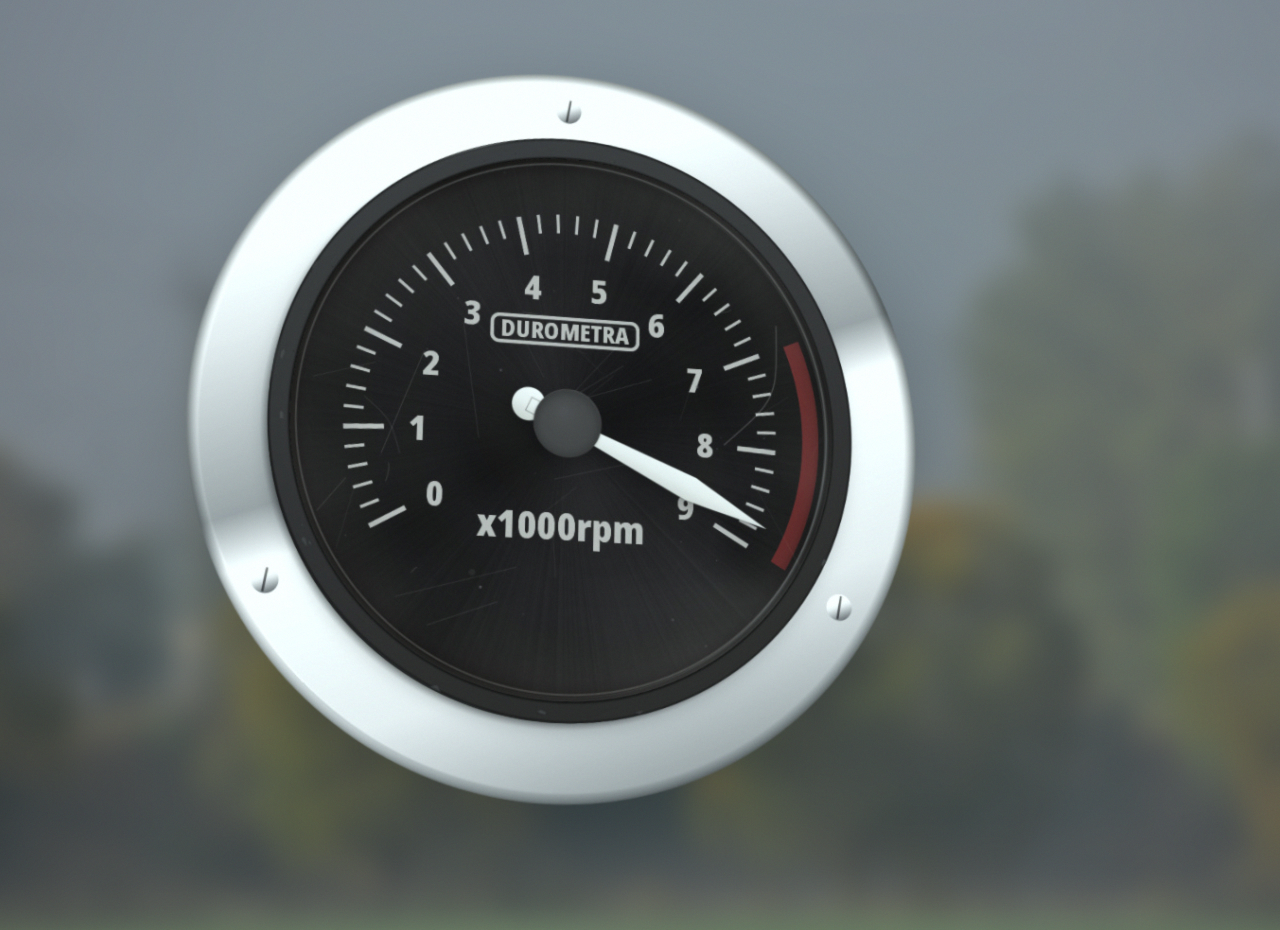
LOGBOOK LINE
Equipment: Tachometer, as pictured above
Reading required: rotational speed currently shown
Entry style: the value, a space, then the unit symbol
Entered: 8800 rpm
